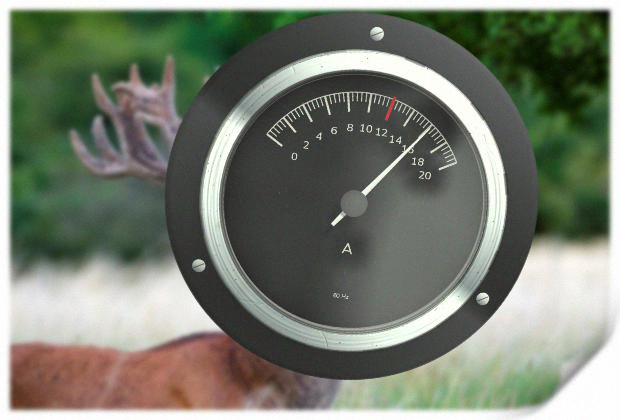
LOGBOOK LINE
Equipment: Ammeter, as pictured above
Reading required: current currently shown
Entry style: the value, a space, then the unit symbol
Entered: 16 A
